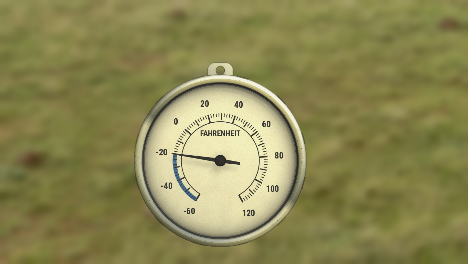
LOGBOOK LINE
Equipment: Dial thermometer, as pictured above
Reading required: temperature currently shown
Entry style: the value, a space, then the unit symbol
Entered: -20 °F
